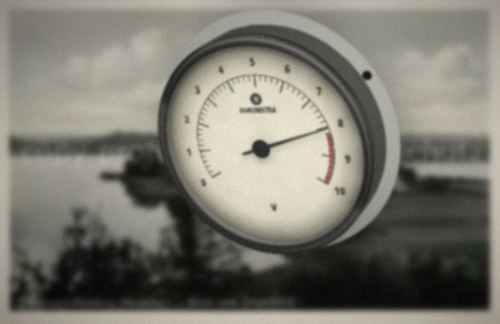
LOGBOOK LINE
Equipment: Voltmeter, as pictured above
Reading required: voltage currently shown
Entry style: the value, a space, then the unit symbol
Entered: 8 V
